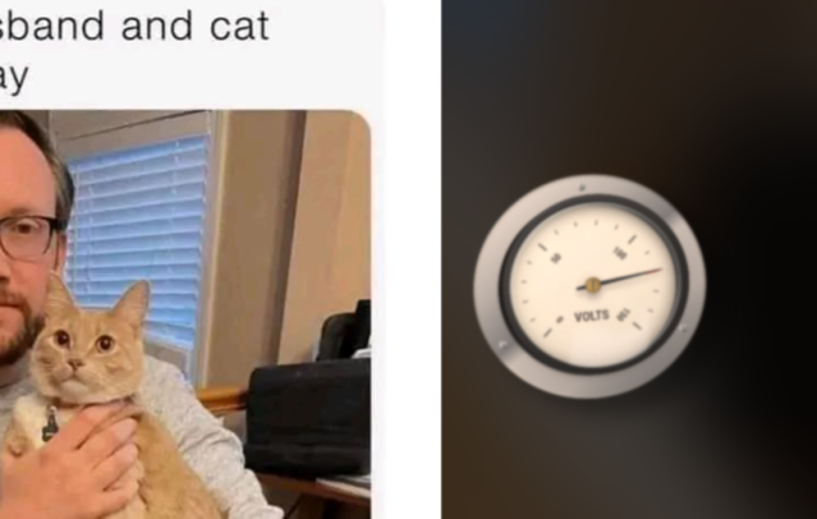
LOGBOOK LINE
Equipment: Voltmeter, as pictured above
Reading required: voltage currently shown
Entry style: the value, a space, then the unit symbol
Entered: 120 V
